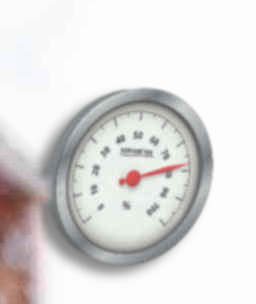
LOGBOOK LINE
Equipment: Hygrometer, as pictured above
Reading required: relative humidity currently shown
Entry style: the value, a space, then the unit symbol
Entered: 77.5 %
